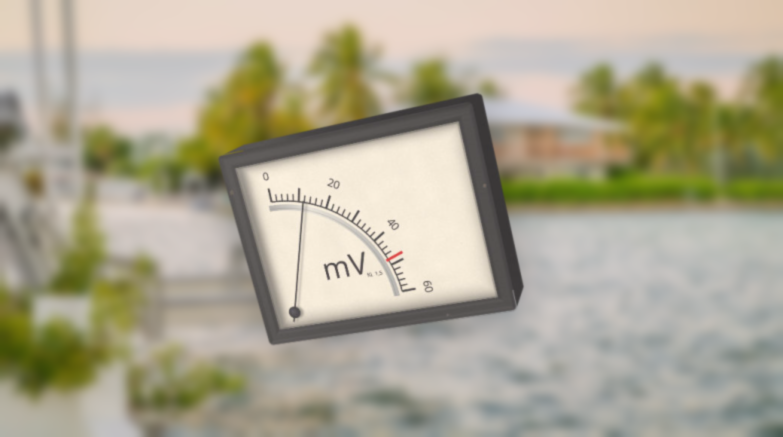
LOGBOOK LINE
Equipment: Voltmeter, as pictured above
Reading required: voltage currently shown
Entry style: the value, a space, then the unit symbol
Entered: 12 mV
